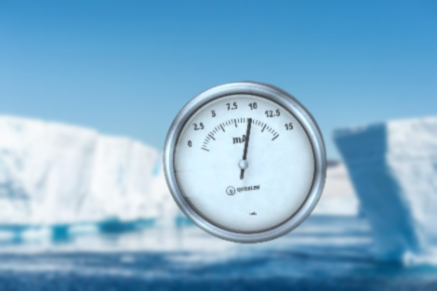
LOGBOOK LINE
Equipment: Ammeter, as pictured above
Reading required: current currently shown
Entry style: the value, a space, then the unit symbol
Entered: 10 mA
